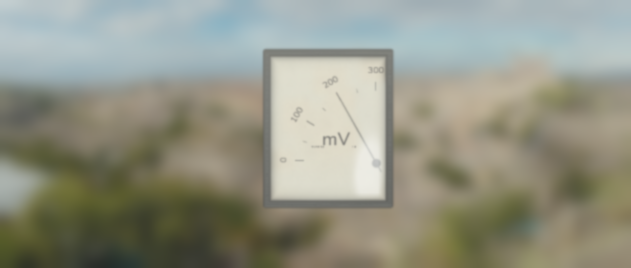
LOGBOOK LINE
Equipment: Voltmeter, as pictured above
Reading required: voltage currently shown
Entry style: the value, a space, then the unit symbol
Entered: 200 mV
